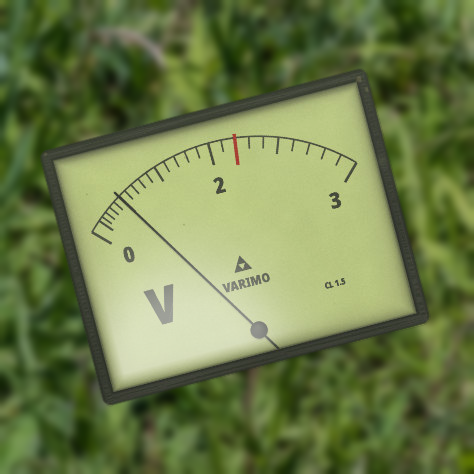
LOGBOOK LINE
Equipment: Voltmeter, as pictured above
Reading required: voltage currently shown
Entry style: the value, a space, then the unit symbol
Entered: 1 V
